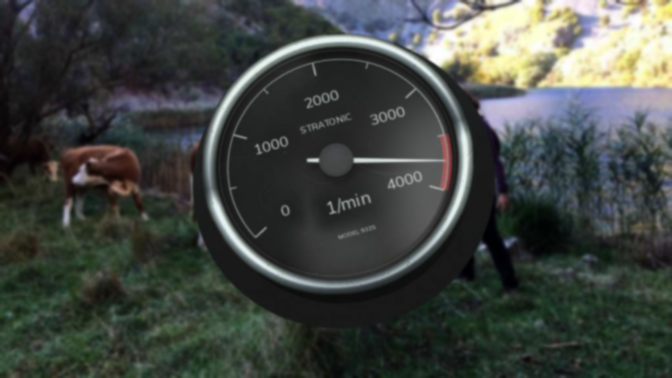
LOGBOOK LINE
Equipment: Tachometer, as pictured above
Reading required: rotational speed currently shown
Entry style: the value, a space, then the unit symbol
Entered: 3750 rpm
